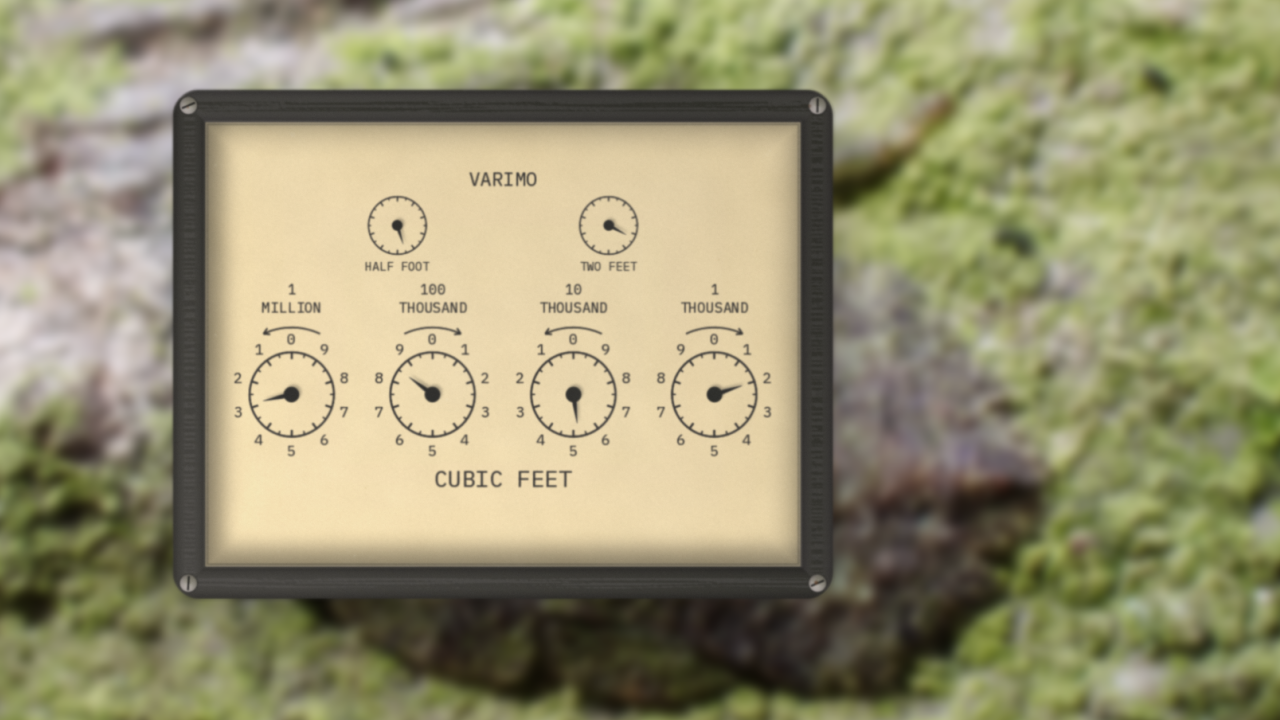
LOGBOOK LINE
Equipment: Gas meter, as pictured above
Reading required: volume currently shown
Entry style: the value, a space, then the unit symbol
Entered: 285200 ft³
